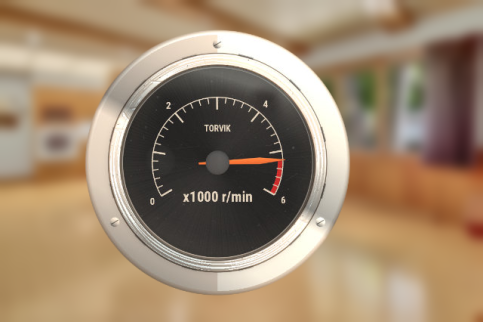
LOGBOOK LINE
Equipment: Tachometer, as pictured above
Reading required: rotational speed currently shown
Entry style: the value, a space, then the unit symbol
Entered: 5200 rpm
